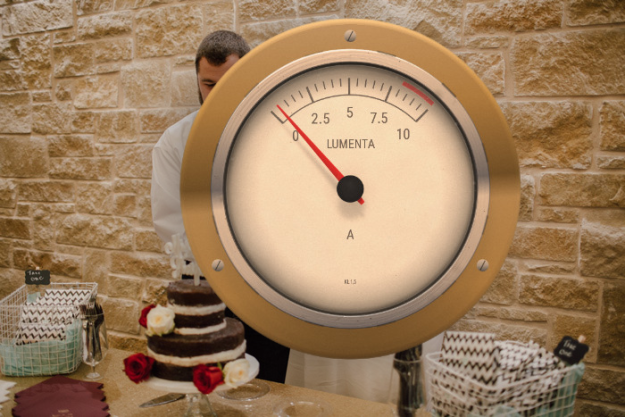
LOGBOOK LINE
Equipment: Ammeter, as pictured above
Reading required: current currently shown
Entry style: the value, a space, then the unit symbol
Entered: 0.5 A
